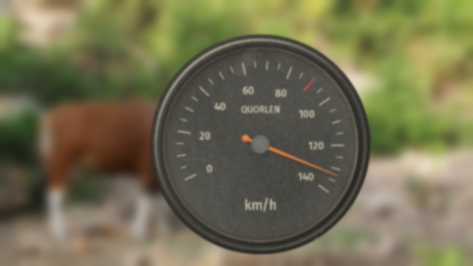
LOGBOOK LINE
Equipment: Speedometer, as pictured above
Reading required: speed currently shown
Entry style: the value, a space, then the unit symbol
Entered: 132.5 km/h
